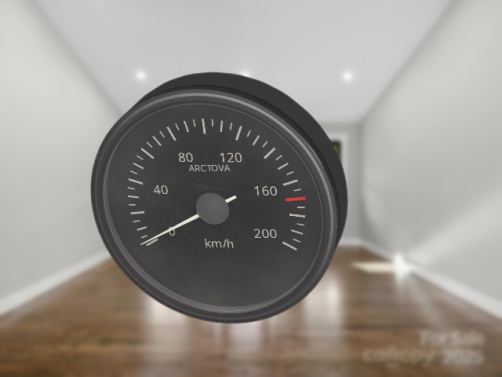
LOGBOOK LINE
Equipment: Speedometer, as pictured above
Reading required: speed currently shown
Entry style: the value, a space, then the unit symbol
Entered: 2.5 km/h
